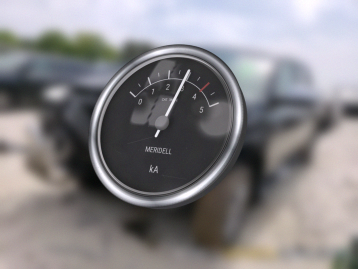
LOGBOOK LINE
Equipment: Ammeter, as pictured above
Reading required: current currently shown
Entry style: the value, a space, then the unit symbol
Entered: 3 kA
